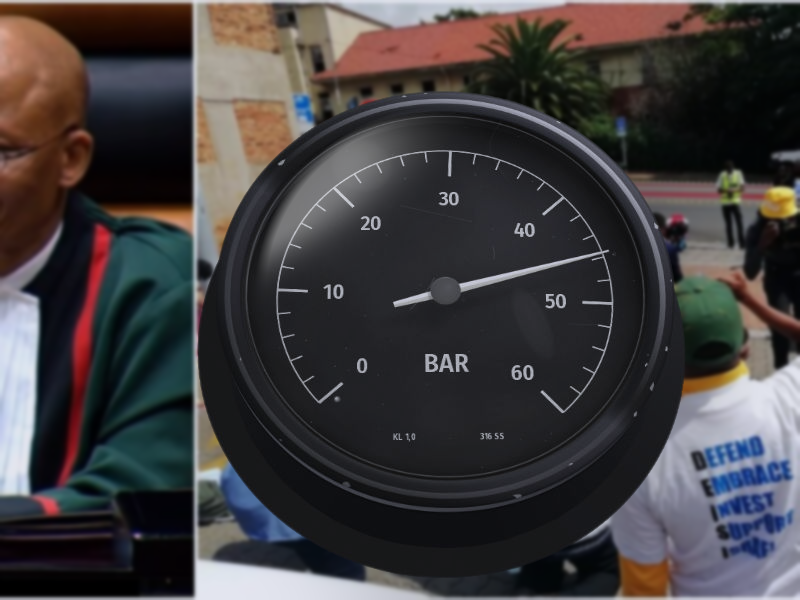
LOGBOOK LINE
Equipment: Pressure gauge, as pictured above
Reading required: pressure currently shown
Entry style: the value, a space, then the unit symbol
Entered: 46 bar
